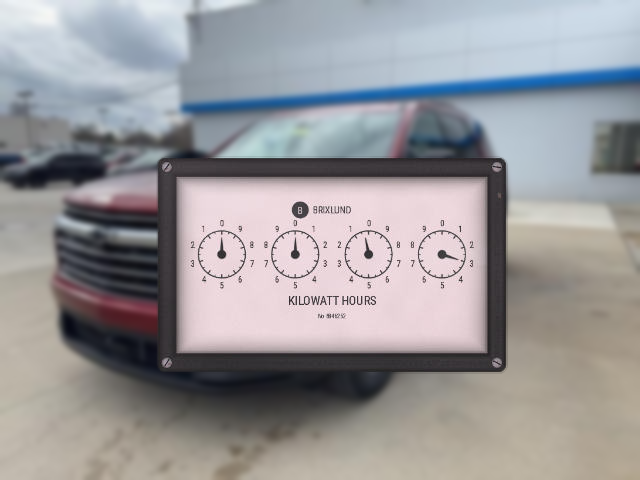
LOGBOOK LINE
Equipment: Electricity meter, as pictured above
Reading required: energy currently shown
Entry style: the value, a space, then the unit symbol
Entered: 3 kWh
